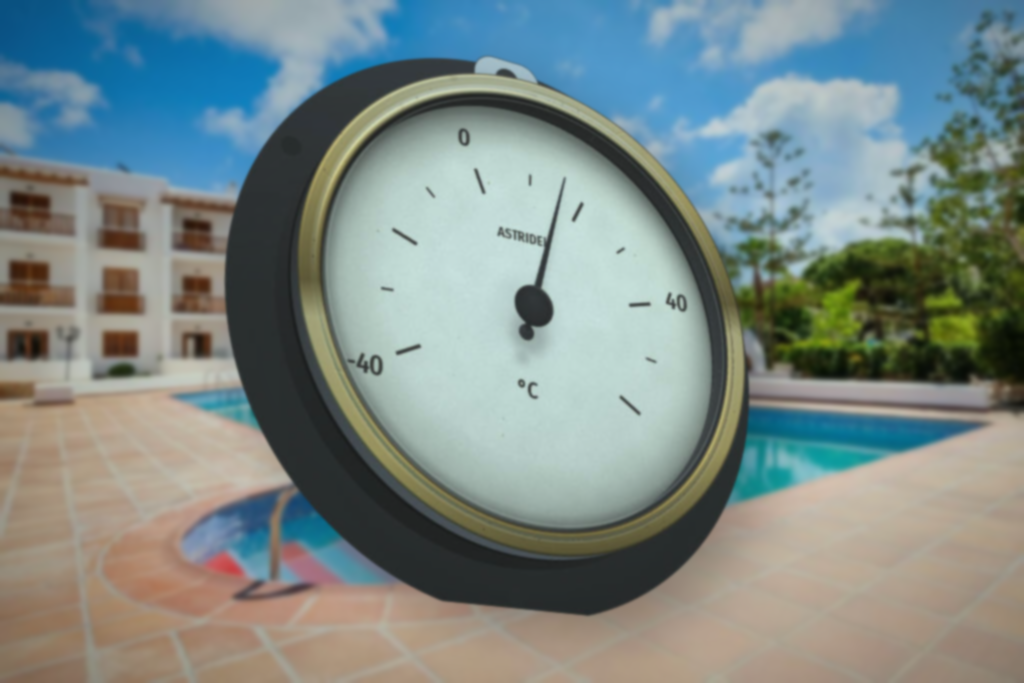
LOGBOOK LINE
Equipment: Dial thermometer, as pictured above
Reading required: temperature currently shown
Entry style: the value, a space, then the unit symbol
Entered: 15 °C
